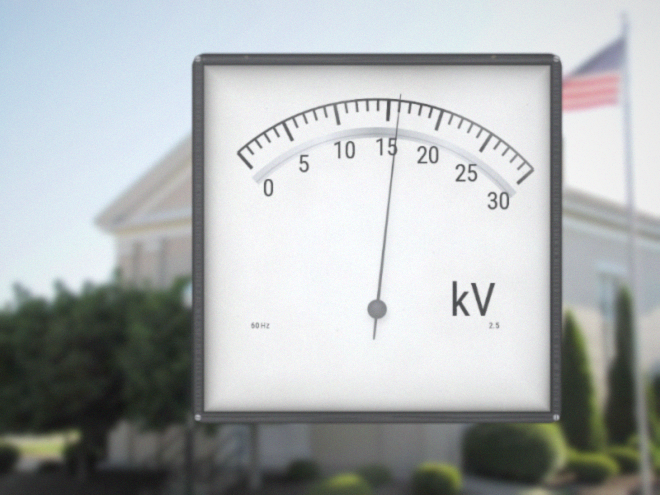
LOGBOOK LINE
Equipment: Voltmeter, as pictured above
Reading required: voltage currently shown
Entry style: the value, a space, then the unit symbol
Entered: 16 kV
